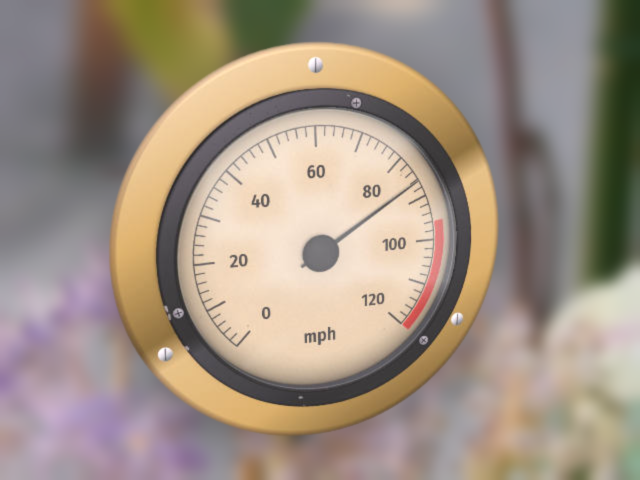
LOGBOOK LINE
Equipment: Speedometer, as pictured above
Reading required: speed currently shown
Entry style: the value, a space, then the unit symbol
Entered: 86 mph
